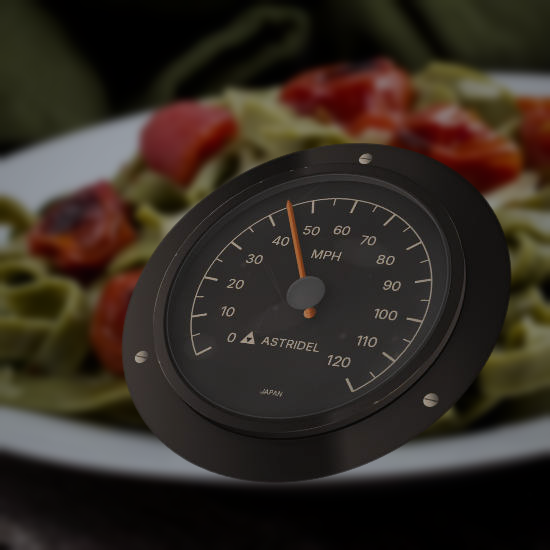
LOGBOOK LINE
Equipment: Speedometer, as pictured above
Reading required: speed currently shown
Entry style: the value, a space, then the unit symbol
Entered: 45 mph
